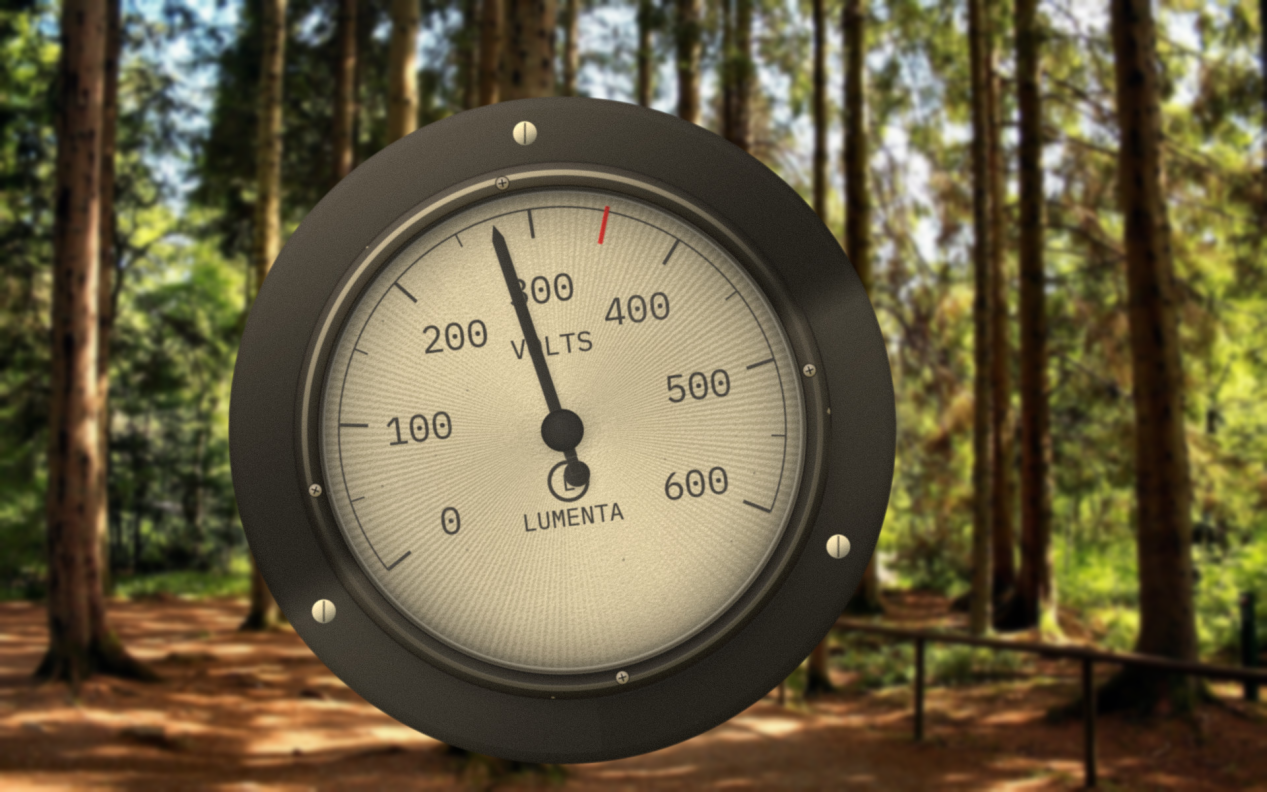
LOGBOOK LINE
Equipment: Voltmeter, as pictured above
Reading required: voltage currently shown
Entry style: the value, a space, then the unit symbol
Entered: 275 V
